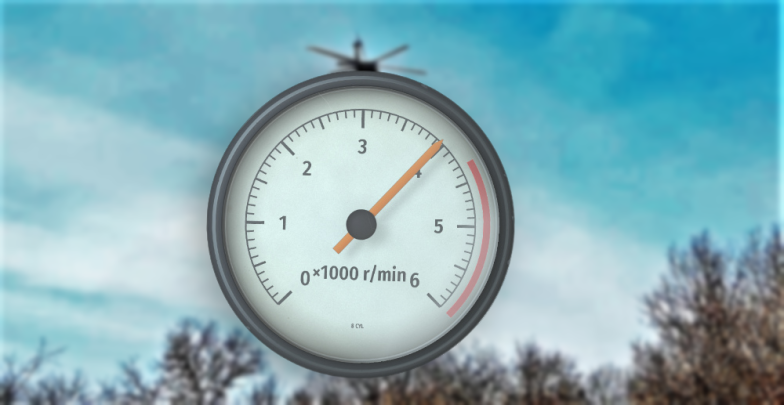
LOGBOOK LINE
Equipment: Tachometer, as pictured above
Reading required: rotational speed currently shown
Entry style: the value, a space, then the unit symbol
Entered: 3950 rpm
